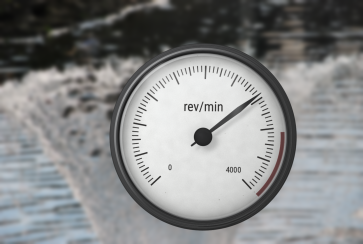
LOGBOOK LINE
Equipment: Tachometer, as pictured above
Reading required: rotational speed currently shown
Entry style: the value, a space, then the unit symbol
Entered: 2750 rpm
